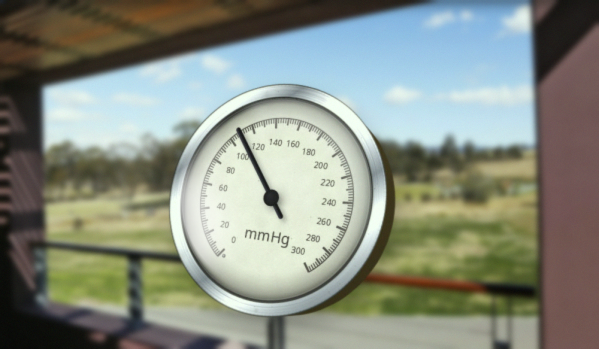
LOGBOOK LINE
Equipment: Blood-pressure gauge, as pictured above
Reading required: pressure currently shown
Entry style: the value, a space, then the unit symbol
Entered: 110 mmHg
